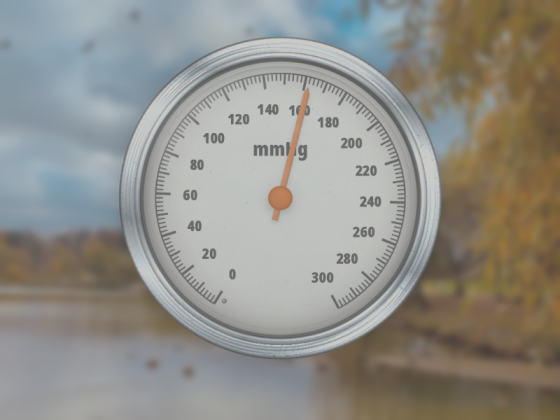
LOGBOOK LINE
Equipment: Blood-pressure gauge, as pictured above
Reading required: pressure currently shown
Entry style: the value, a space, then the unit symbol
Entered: 162 mmHg
